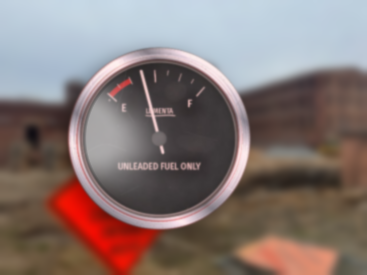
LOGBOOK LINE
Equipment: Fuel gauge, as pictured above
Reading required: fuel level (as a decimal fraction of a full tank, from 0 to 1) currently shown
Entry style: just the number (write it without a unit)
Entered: 0.375
